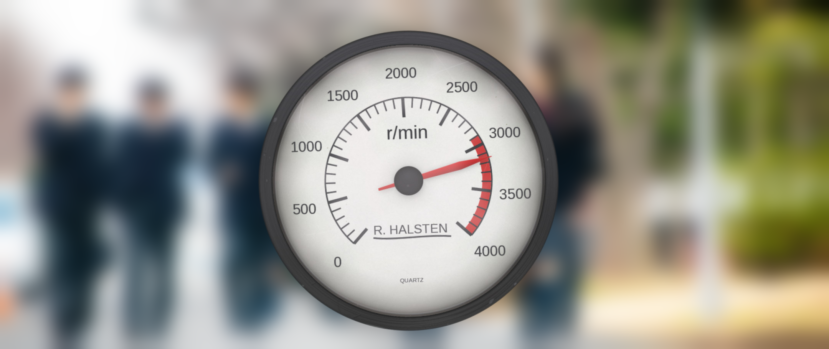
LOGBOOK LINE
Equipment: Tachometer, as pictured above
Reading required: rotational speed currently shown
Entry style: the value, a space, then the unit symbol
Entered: 3150 rpm
